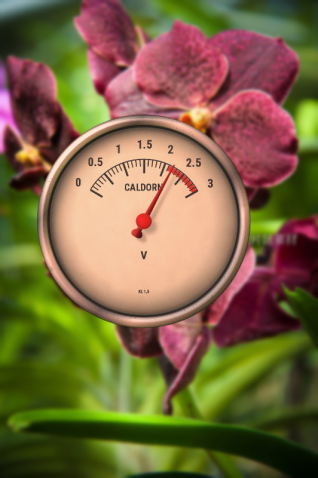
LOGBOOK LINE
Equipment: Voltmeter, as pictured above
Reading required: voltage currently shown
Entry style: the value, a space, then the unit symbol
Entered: 2.2 V
